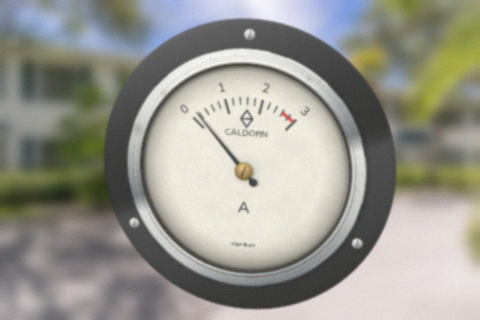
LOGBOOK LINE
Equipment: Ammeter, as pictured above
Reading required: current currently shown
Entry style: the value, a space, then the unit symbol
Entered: 0.2 A
